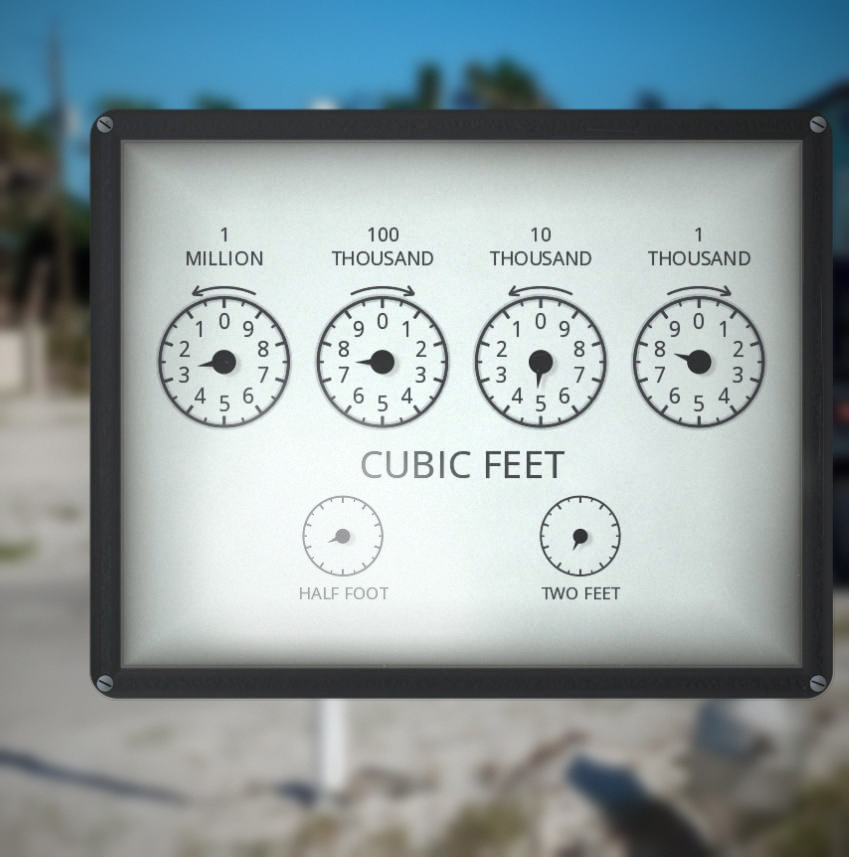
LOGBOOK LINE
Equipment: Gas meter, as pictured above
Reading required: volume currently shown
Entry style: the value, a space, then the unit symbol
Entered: 274800 ft³
